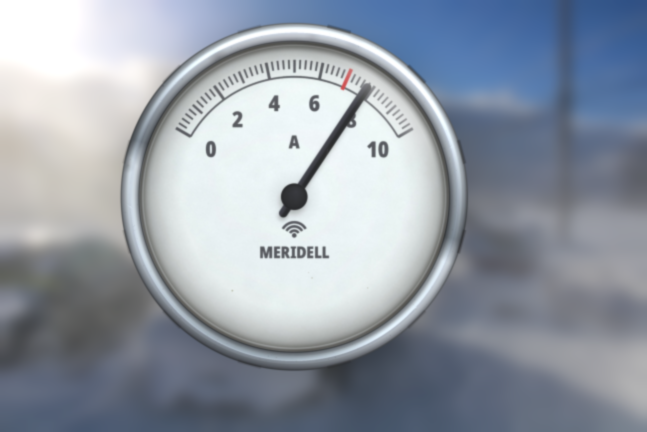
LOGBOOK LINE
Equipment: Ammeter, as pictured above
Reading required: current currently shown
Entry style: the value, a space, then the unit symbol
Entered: 7.8 A
